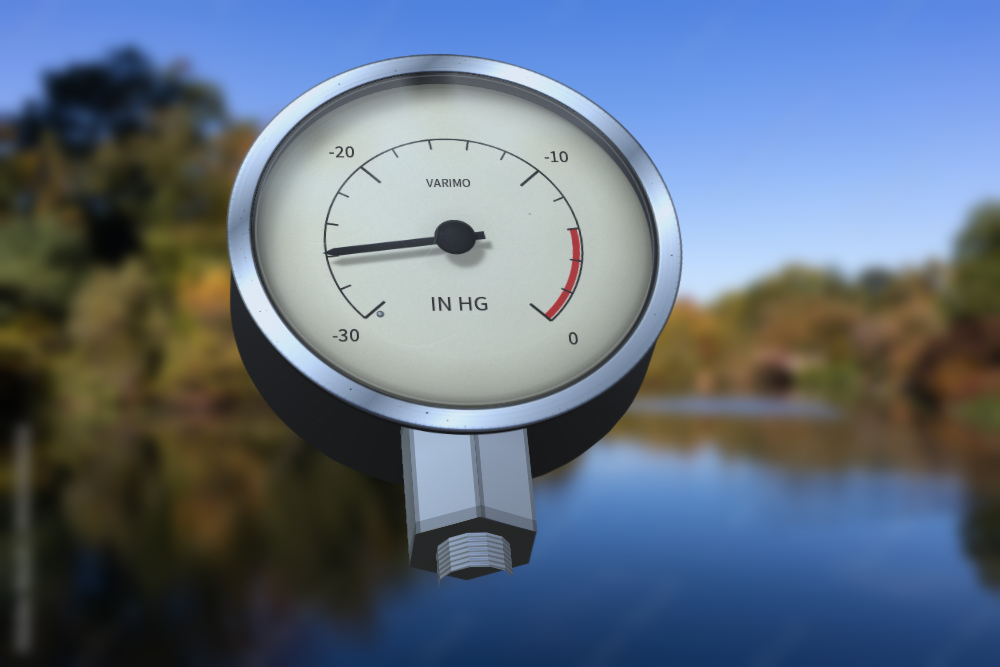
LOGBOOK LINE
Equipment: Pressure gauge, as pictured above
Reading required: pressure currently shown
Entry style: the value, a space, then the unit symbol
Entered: -26 inHg
